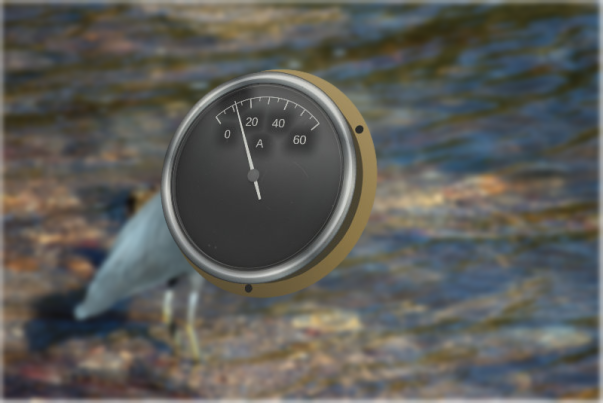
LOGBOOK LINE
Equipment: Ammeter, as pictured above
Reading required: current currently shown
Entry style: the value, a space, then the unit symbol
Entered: 12.5 A
